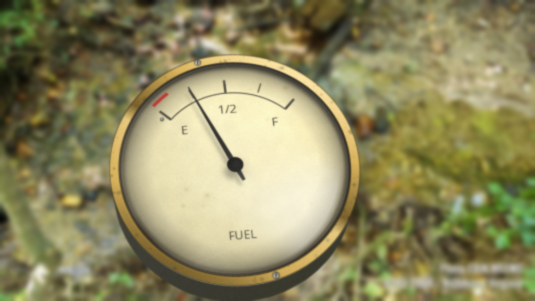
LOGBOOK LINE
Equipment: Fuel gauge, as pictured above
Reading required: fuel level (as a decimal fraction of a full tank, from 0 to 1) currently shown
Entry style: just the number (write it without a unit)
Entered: 0.25
